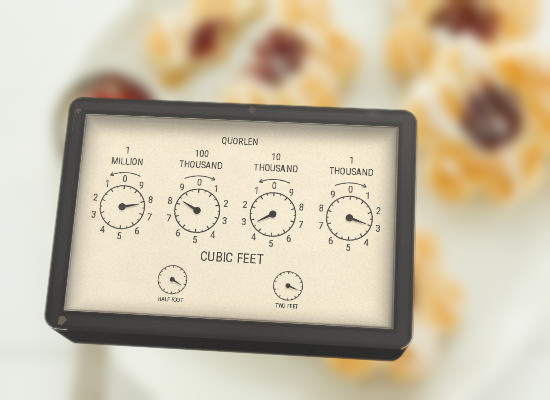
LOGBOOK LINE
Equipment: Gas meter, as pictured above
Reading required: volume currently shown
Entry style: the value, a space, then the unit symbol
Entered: 783300 ft³
